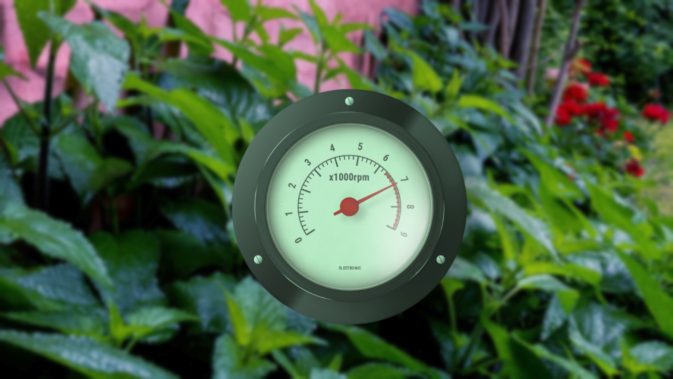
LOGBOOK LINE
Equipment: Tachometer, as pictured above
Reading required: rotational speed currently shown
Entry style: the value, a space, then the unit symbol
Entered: 7000 rpm
